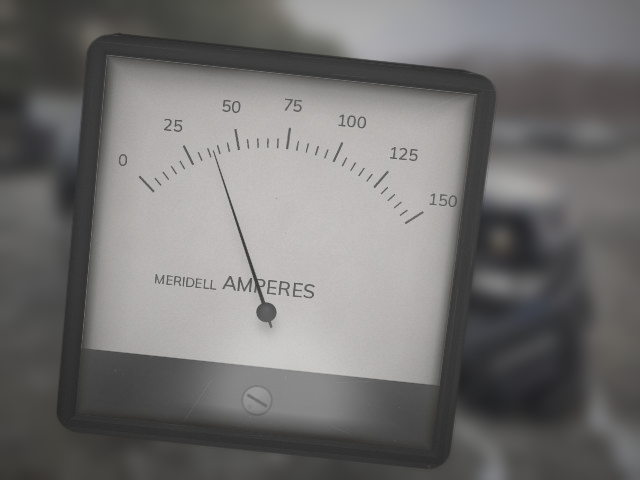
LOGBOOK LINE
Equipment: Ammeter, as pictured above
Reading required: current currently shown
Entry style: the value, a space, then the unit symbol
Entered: 37.5 A
